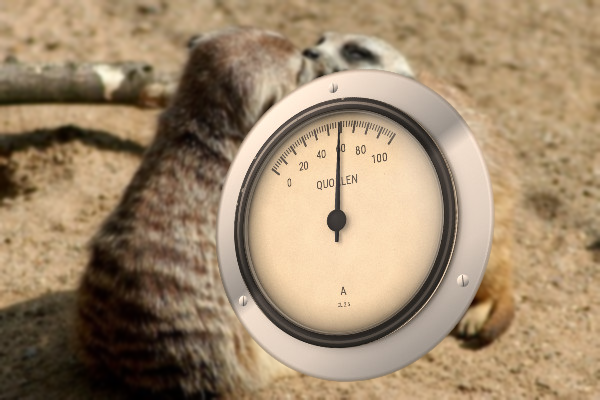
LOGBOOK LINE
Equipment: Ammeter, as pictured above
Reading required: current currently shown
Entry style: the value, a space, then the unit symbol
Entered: 60 A
